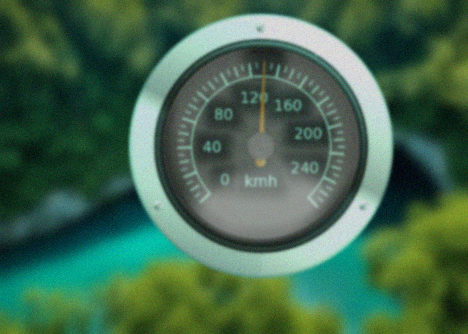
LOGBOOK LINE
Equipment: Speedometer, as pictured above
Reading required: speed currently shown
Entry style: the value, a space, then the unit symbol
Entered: 130 km/h
